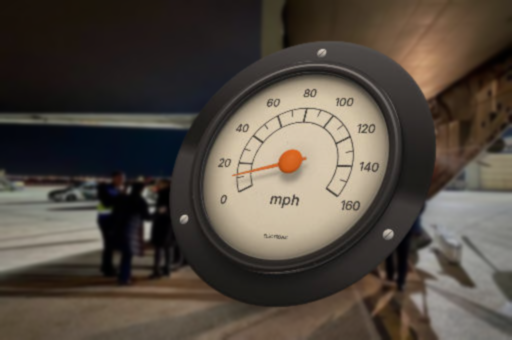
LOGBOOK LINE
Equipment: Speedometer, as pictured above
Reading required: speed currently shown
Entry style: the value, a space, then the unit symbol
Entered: 10 mph
